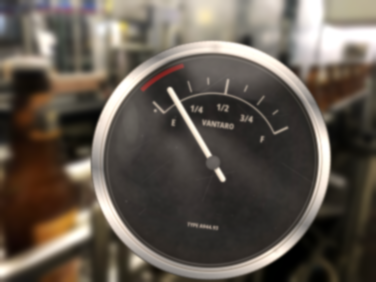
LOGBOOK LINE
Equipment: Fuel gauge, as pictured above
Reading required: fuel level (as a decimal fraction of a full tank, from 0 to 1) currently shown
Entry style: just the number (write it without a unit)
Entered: 0.125
